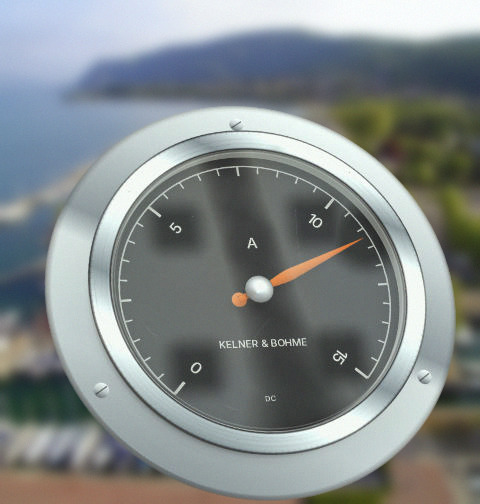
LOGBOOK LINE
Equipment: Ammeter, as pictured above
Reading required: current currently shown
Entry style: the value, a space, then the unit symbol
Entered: 11.25 A
